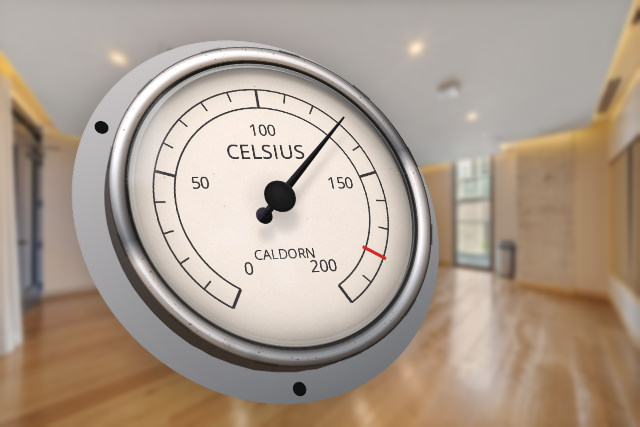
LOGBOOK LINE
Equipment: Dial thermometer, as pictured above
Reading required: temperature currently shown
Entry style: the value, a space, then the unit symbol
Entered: 130 °C
